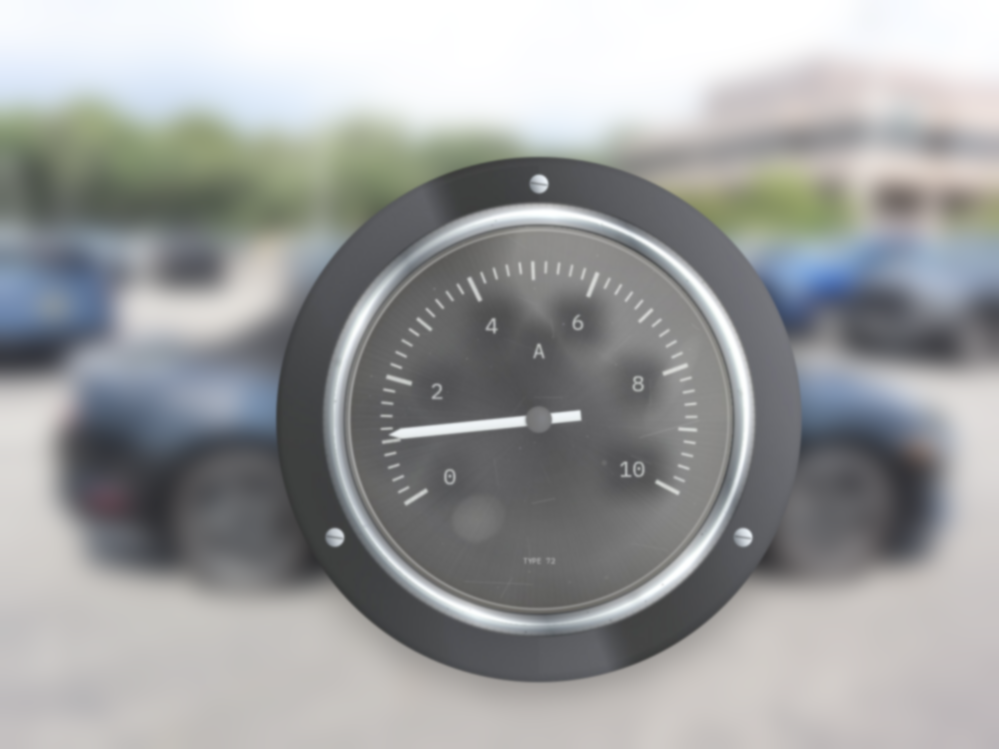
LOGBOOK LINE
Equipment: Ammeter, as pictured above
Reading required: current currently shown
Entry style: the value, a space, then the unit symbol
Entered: 1.1 A
